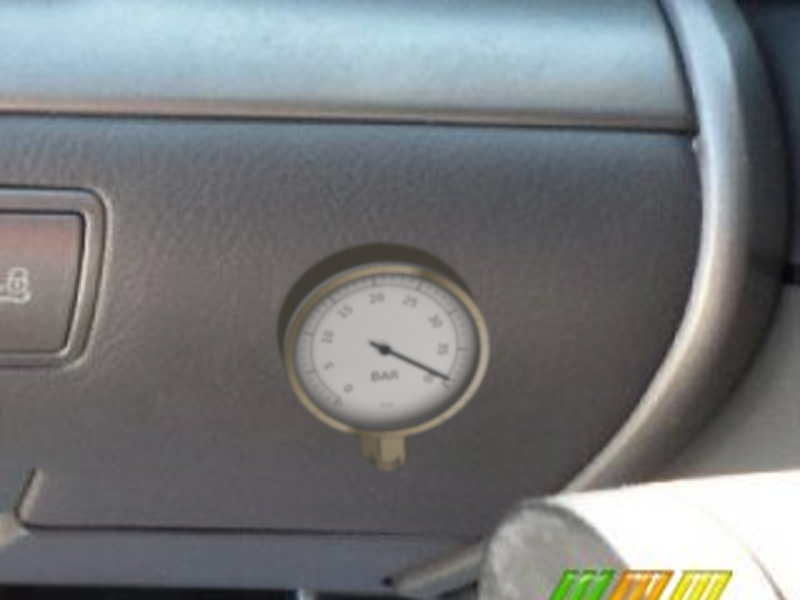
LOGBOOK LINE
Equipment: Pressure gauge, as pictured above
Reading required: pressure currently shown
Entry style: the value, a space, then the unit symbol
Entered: 39 bar
